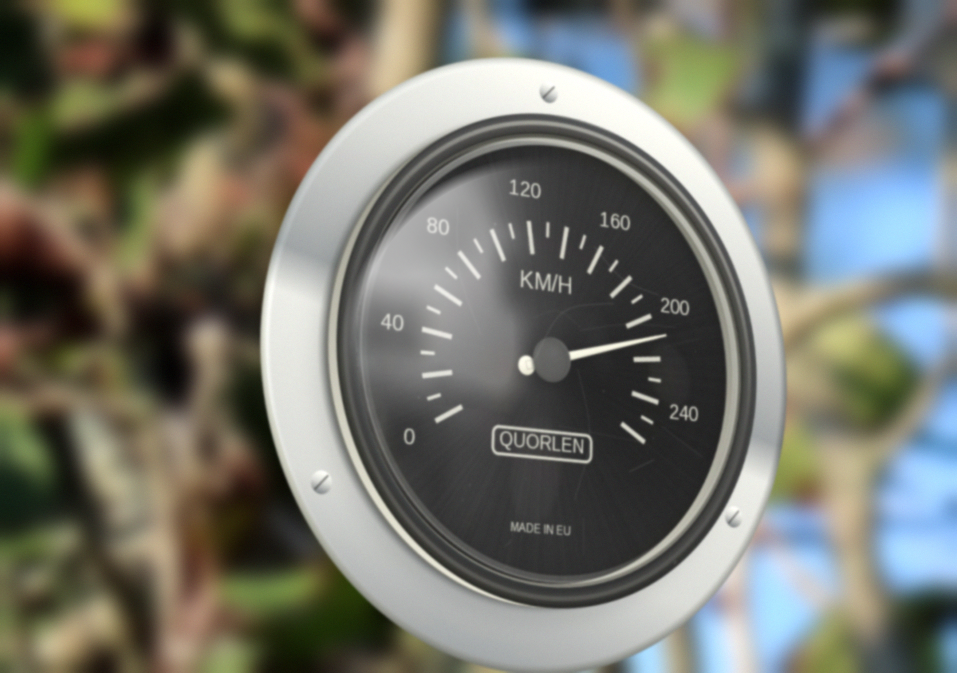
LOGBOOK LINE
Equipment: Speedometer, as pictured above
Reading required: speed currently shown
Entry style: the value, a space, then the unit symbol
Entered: 210 km/h
